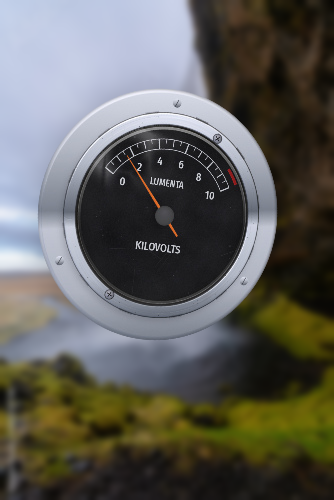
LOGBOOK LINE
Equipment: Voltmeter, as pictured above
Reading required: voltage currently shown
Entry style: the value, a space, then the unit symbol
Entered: 1.5 kV
